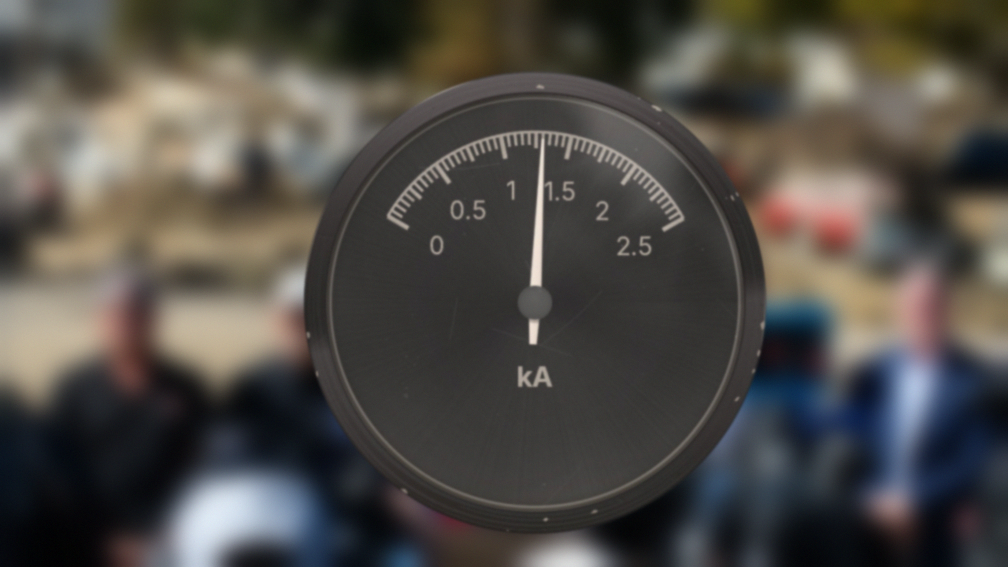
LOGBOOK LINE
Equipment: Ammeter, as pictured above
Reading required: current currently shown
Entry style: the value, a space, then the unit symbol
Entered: 1.3 kA
